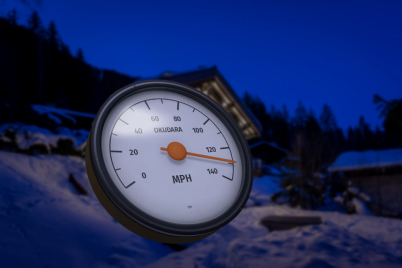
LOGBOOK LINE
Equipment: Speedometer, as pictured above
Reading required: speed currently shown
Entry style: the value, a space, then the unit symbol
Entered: 130 mph
